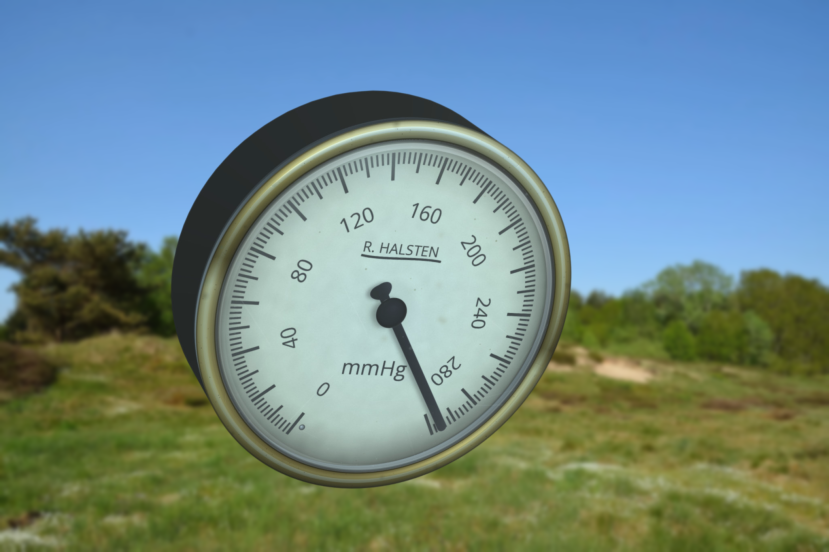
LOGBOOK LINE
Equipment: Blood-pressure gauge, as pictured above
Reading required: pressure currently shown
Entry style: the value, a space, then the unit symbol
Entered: 296 mmHg
